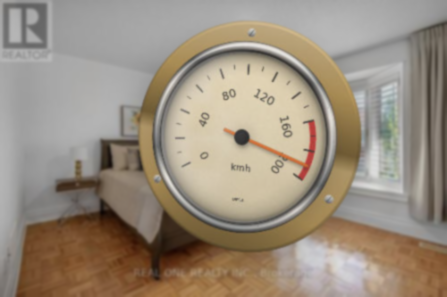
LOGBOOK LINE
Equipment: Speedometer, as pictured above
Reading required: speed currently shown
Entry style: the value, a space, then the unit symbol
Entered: 190 km/h
